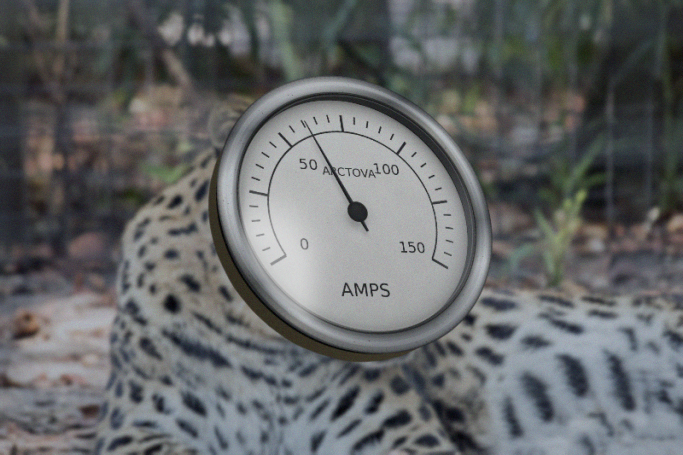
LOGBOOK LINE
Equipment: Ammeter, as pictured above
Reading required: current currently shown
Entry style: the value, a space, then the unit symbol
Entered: 60 A
